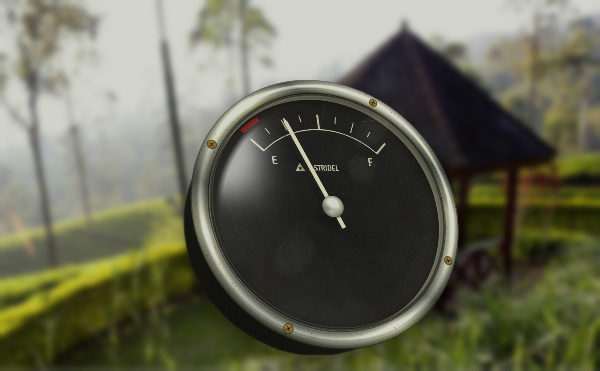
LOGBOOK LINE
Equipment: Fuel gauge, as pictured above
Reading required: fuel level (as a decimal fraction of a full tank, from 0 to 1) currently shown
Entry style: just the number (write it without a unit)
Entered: 0.25
